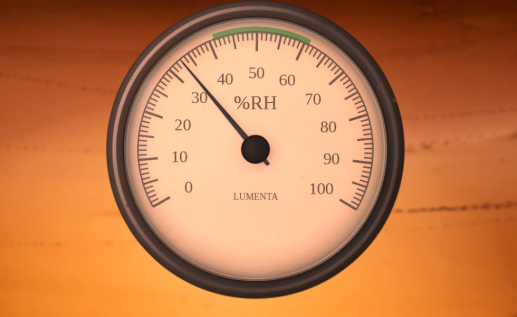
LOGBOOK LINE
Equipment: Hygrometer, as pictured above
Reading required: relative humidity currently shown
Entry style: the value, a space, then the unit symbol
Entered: 33 %
